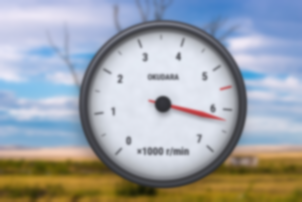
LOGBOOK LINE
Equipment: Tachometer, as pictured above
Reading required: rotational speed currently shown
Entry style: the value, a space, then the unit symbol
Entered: 6250 rpm
